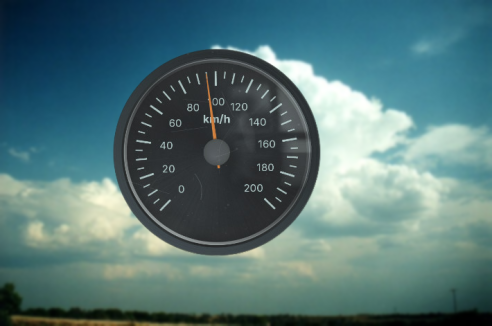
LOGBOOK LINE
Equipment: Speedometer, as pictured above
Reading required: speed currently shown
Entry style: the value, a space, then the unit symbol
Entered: 95 km/h
